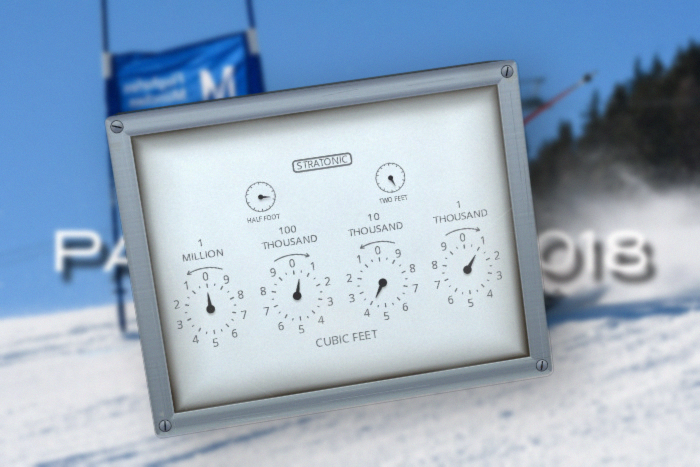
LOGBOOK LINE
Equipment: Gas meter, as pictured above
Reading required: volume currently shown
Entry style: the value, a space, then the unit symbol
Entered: 4100 ft³
